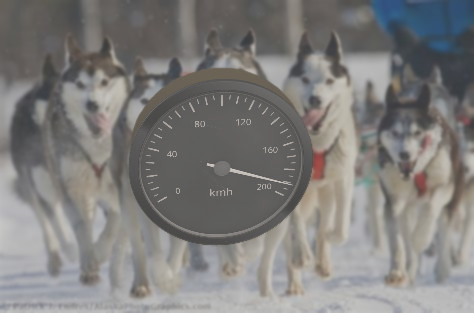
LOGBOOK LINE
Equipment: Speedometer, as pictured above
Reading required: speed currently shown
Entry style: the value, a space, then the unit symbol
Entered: 190 km/h
